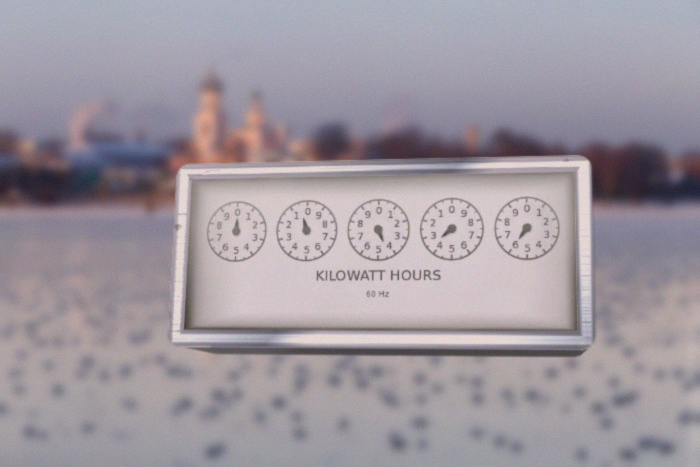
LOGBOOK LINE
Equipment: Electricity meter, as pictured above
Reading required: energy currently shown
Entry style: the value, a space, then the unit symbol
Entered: 436 kWh
